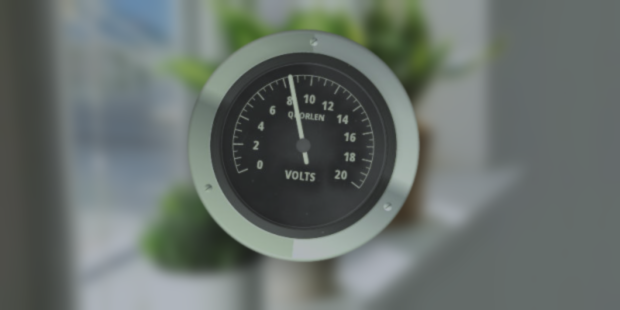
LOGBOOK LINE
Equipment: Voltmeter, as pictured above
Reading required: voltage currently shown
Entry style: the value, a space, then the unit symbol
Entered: 8.5 V
